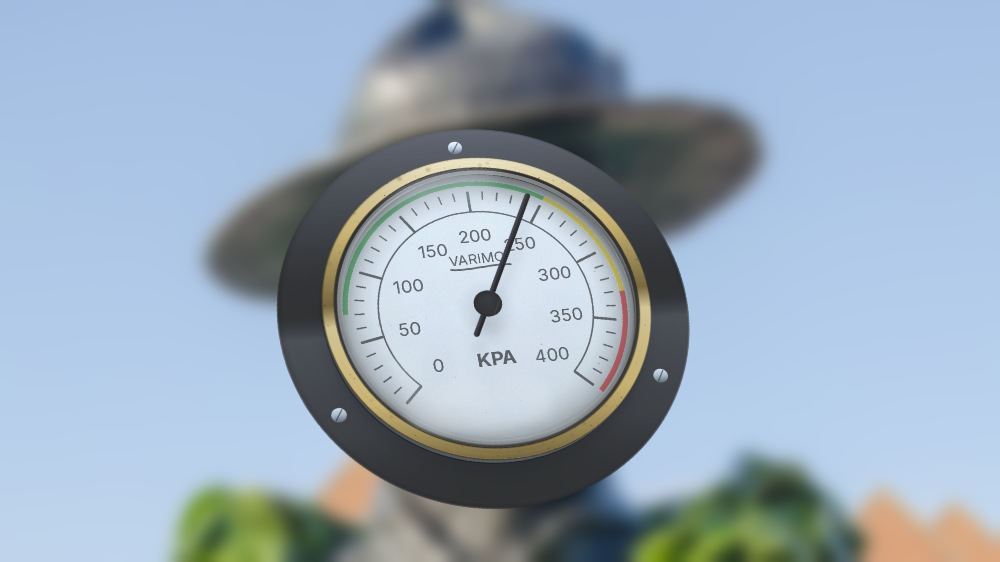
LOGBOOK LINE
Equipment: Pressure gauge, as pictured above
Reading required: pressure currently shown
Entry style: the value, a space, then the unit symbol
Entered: 240 kPa
